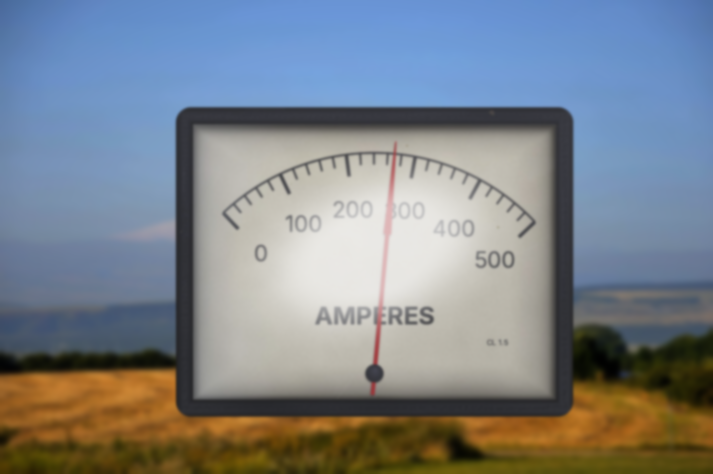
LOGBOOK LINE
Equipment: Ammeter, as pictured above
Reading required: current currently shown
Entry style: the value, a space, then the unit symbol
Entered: 270 A
